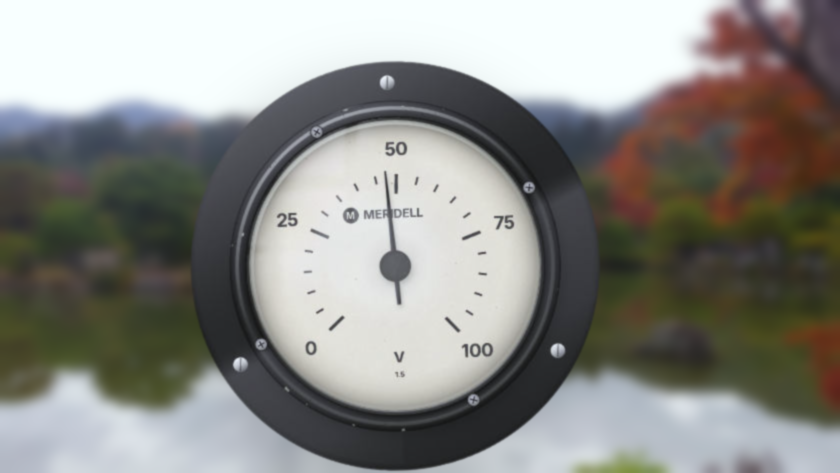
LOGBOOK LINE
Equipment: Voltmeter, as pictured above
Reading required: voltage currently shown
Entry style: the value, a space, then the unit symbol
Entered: 47.5 V
